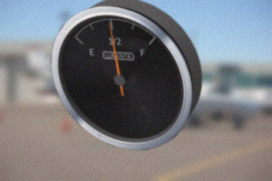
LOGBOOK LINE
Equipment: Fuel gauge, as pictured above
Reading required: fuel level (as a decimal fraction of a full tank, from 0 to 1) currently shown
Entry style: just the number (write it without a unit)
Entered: 0.5
